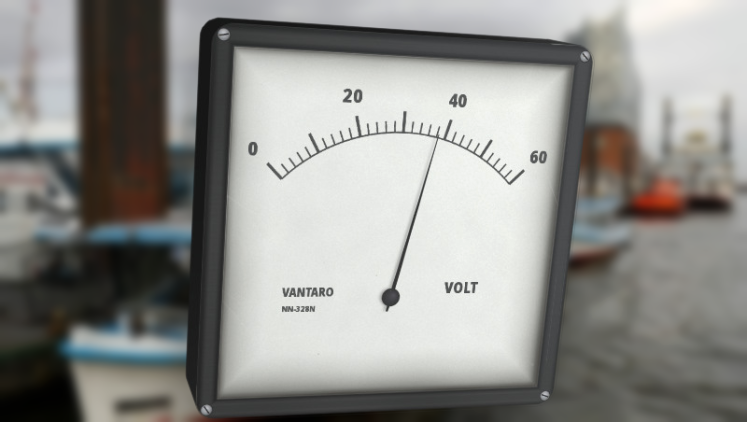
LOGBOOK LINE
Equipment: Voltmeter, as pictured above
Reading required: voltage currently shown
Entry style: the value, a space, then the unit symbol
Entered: 38 V
